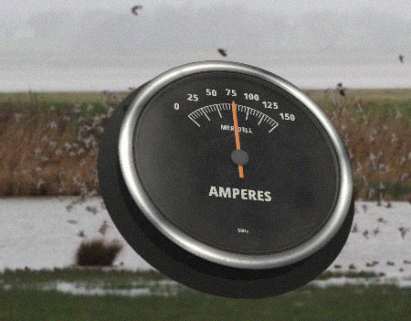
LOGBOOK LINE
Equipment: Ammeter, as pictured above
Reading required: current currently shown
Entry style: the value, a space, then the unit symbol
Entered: 75 A
